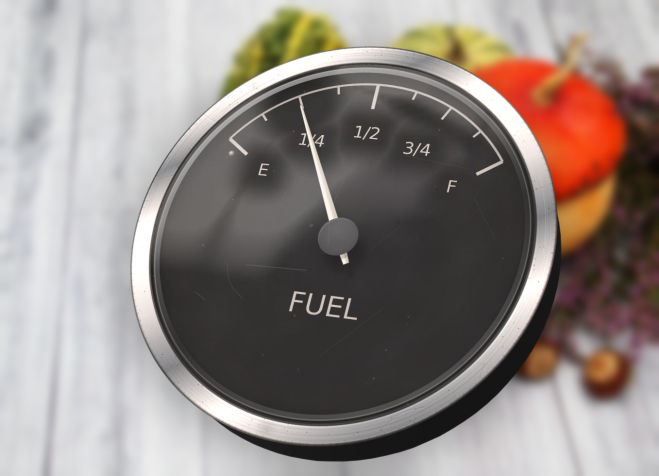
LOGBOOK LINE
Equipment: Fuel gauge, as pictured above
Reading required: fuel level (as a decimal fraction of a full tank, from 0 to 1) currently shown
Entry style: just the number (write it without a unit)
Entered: 0.25
